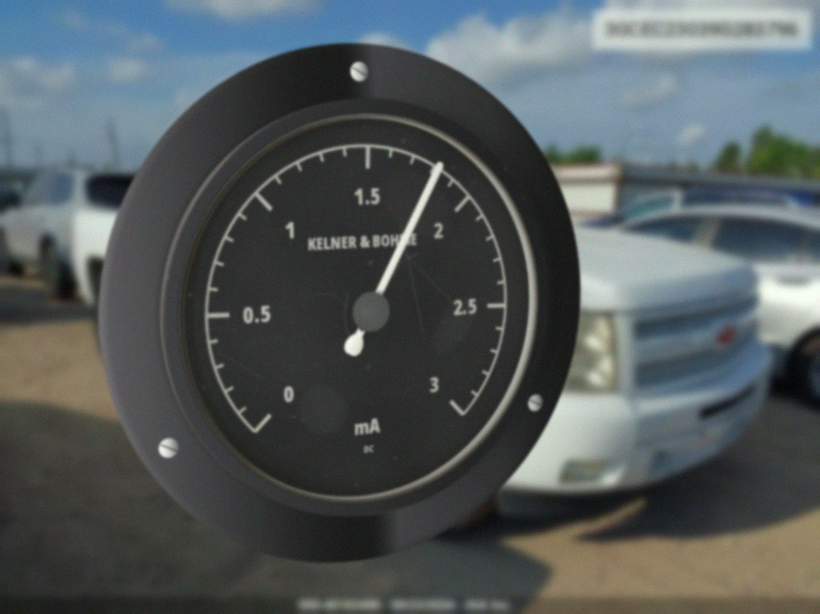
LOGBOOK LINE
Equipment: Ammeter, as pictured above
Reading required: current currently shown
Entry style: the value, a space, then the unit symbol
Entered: 1.8 mA
